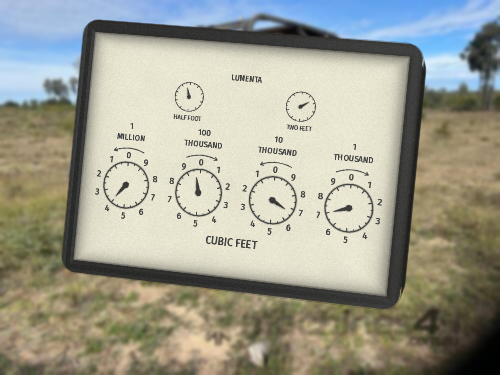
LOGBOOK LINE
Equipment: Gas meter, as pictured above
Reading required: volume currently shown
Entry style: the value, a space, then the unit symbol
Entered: 396700 ft³
